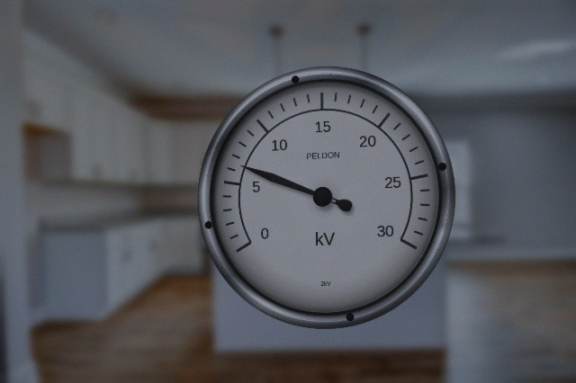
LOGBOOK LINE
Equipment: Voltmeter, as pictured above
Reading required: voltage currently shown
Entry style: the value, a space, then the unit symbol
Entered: 6.5 kV
